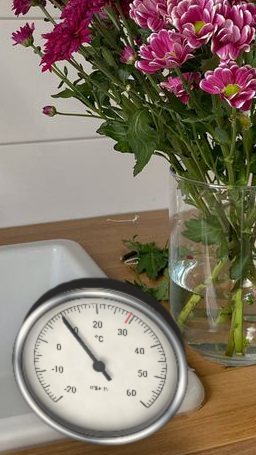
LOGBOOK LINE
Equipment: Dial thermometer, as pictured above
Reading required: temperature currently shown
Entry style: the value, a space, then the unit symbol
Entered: 10 °C
